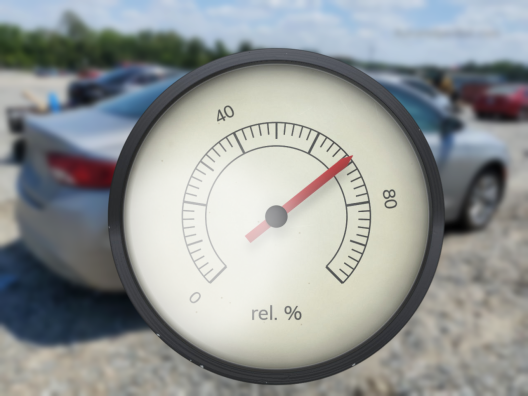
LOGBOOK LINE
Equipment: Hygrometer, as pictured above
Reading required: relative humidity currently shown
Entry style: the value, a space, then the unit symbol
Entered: 69 %
